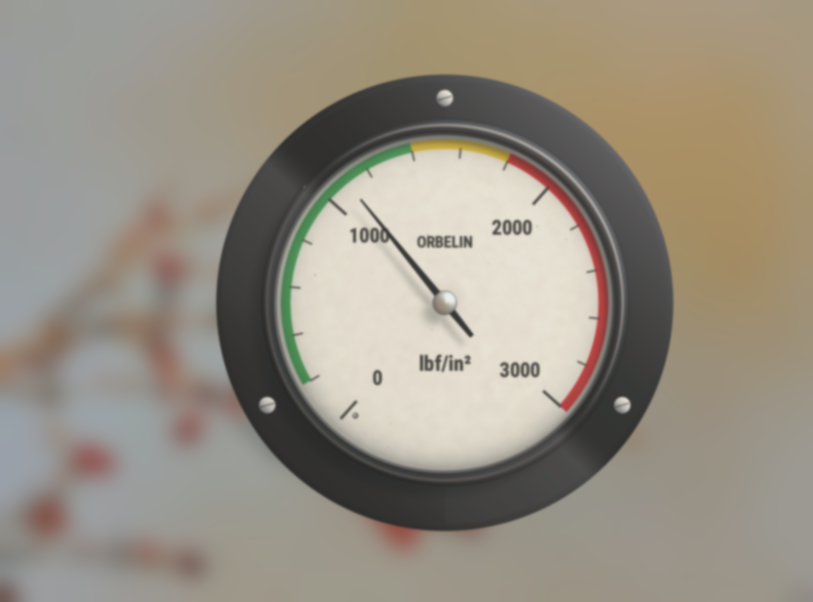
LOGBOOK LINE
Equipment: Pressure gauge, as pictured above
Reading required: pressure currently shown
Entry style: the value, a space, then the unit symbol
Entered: 1100 psi
